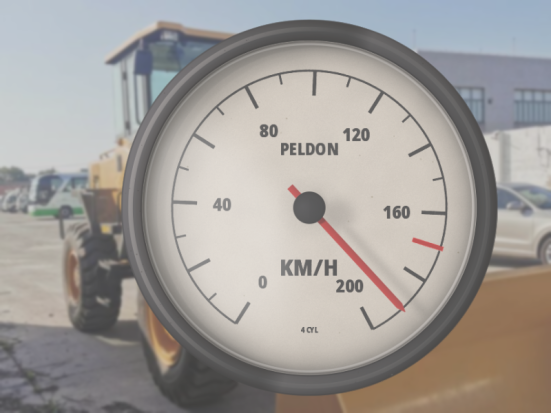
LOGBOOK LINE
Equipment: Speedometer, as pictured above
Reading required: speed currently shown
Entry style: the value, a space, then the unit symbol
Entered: 190 km/h
